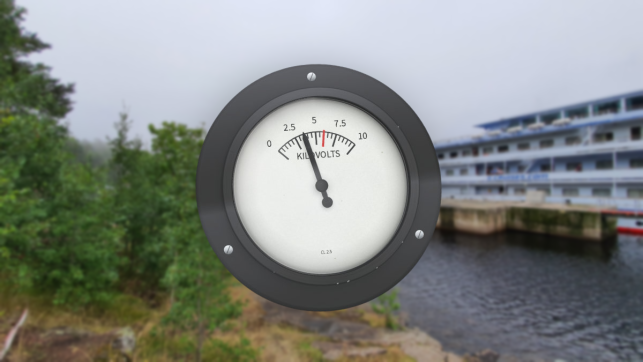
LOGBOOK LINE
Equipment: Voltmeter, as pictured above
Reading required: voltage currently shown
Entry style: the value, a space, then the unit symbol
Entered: 3.5 kV
